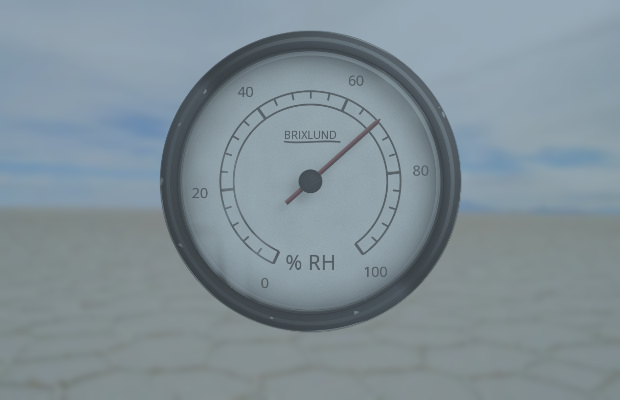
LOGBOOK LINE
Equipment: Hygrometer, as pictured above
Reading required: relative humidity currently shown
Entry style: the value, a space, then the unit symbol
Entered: 68 %
